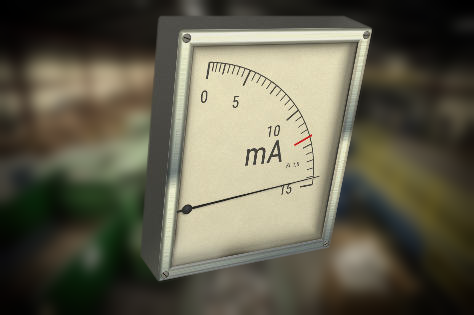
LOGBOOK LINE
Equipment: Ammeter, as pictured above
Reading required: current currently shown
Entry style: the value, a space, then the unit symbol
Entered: 14.5 mA
